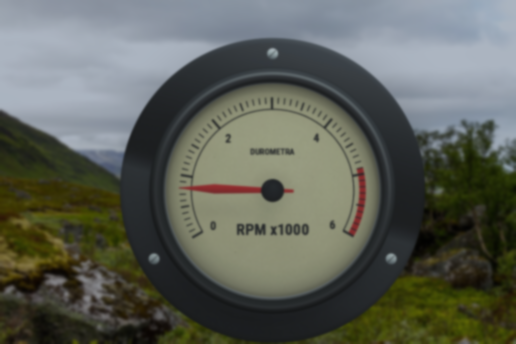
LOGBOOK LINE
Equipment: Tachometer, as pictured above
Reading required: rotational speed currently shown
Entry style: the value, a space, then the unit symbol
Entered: 800 rpm
